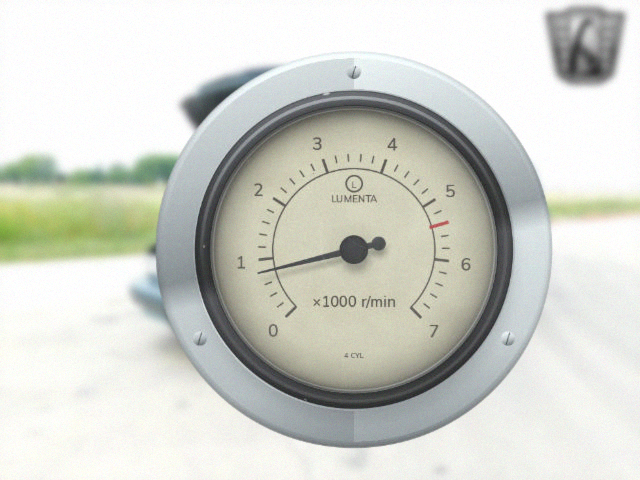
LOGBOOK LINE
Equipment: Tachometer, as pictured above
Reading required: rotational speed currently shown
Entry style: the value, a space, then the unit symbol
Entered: 800 rpm
